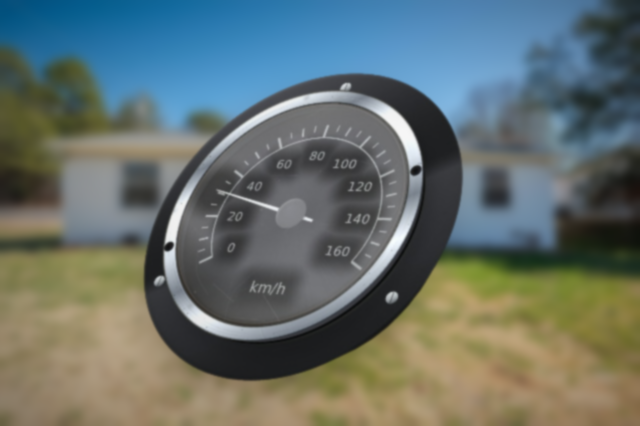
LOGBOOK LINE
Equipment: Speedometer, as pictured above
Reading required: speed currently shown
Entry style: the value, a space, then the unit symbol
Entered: 30 km/h
